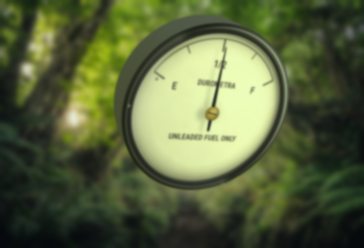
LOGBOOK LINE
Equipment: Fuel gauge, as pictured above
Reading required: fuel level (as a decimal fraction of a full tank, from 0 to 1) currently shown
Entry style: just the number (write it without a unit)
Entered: 0.5
